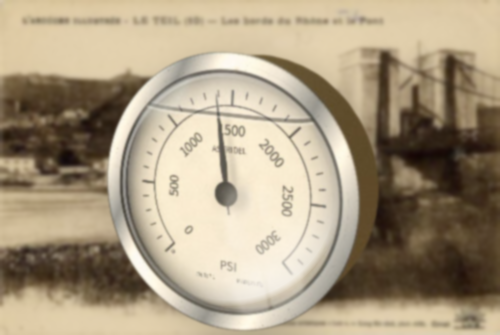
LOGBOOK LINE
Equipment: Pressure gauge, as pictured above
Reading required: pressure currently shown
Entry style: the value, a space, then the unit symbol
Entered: 1400 psi
